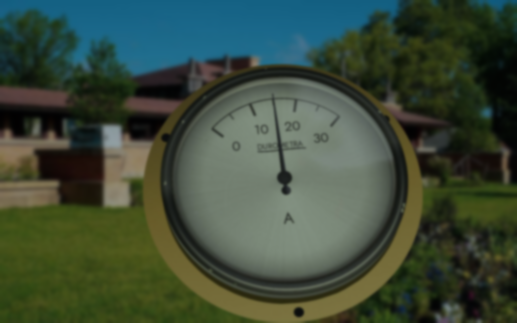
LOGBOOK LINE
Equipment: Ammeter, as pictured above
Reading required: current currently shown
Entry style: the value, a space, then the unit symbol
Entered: 15 A
